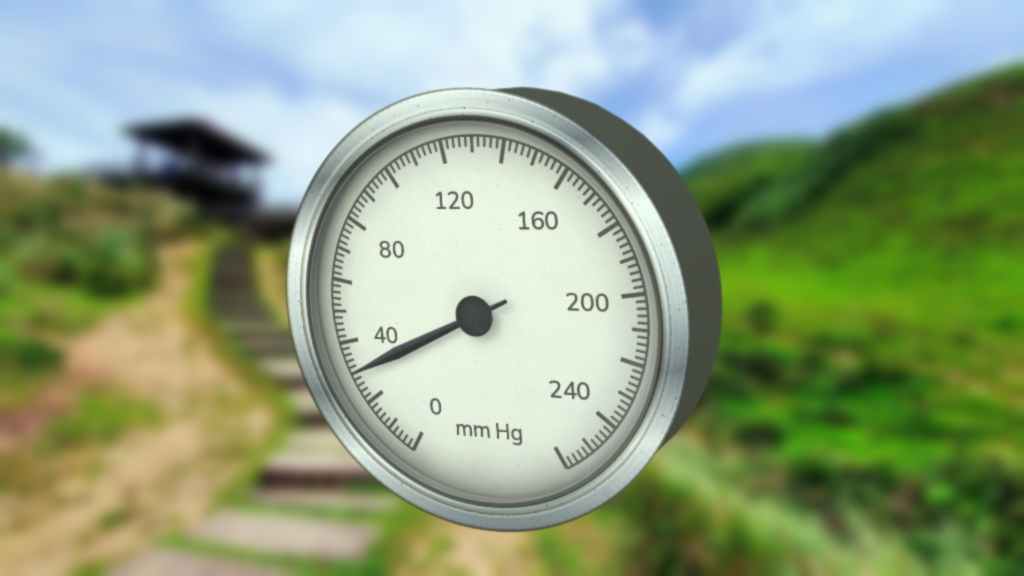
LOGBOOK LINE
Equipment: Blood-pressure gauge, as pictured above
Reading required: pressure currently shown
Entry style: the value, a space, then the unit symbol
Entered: 30 mmHg
